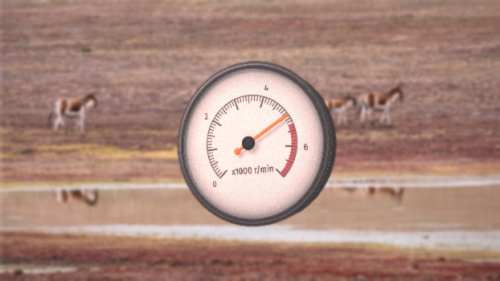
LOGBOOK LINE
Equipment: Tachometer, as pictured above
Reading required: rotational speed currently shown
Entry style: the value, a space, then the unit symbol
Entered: 5000 rpm
